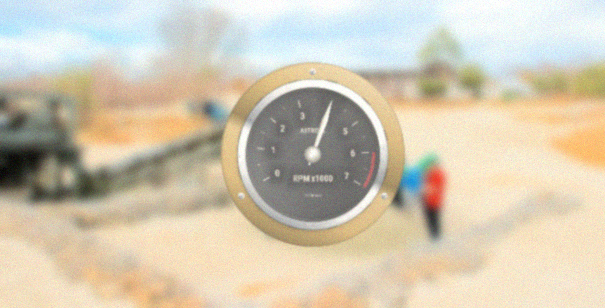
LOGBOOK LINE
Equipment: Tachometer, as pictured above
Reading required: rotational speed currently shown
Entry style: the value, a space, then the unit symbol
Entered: 4000 rpm
